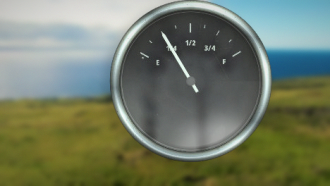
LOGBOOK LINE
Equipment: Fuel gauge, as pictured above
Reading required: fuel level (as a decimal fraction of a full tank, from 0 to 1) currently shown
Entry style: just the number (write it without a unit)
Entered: 0.25
